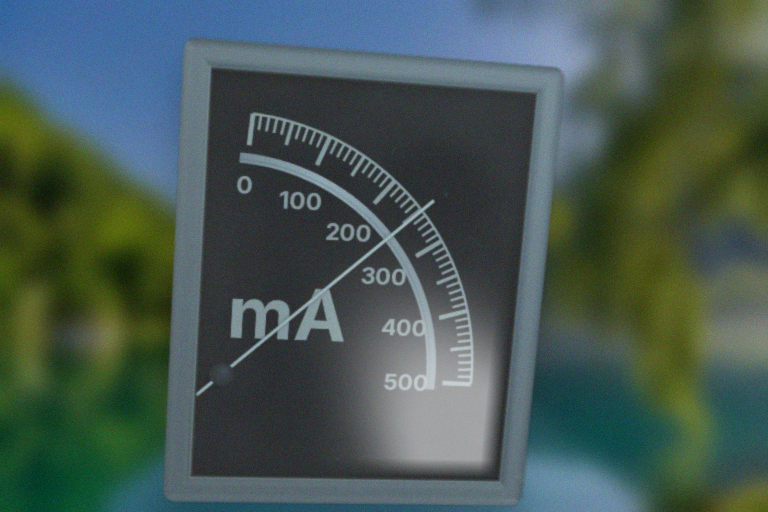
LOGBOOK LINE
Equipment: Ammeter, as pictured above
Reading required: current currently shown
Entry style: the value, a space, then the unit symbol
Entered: 250 mA
